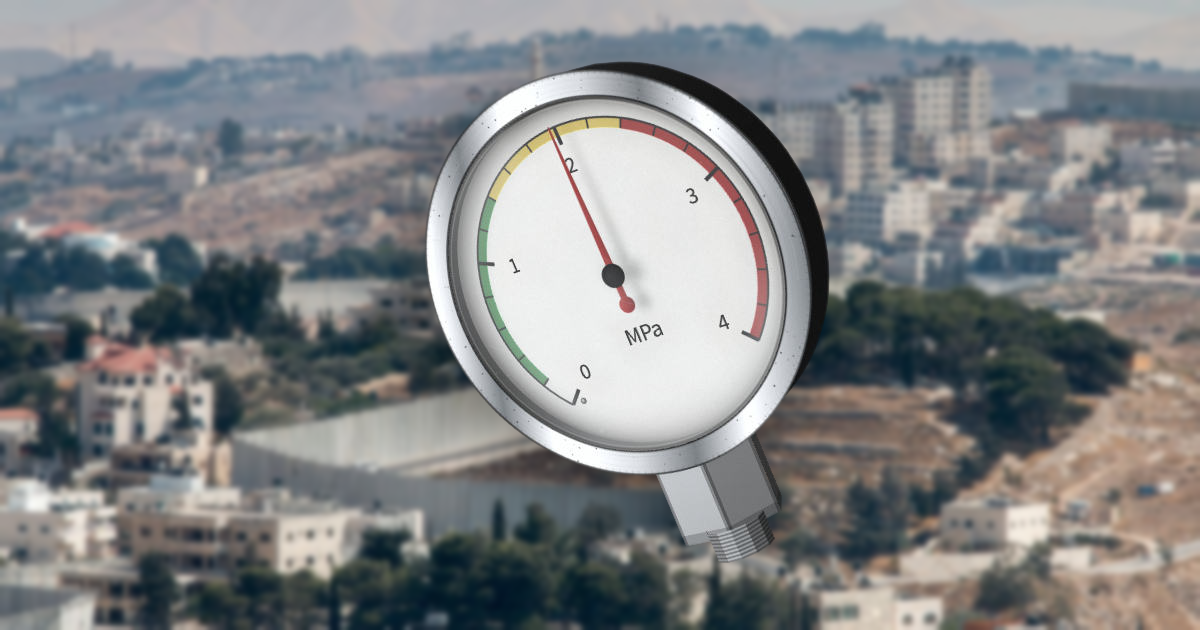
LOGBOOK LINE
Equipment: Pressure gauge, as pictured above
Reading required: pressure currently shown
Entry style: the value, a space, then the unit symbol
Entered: 2 MPa
